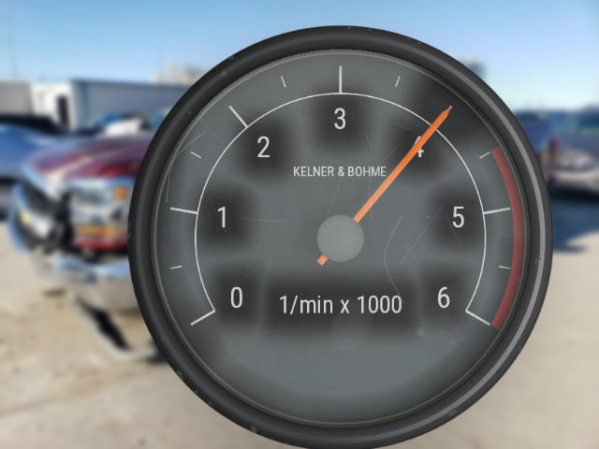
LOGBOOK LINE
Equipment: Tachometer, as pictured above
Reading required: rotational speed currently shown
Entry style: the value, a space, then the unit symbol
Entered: 4000 rpm
